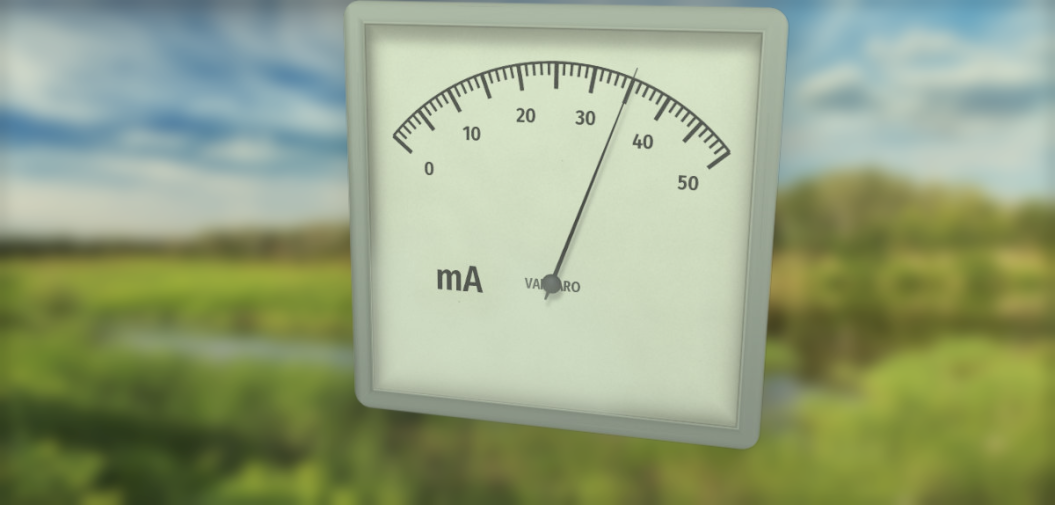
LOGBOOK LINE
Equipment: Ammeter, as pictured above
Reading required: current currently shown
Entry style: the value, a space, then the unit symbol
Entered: 35 mA
